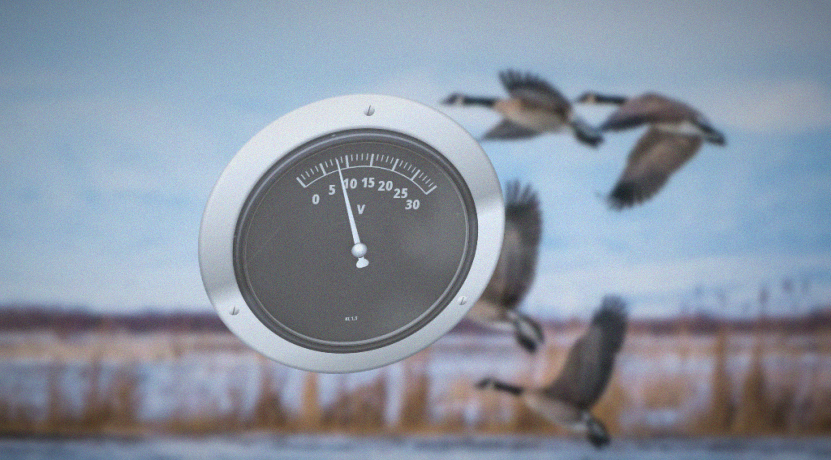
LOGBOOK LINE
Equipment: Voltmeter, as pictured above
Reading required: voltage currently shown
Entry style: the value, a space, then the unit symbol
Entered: 8 V
